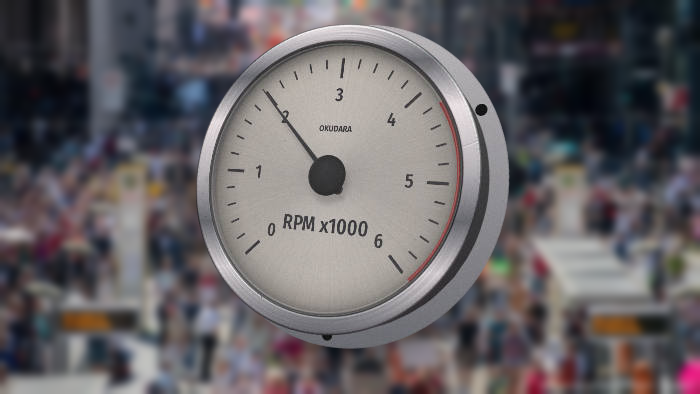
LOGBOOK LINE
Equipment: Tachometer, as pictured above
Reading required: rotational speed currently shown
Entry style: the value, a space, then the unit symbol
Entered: 2000 rpm
